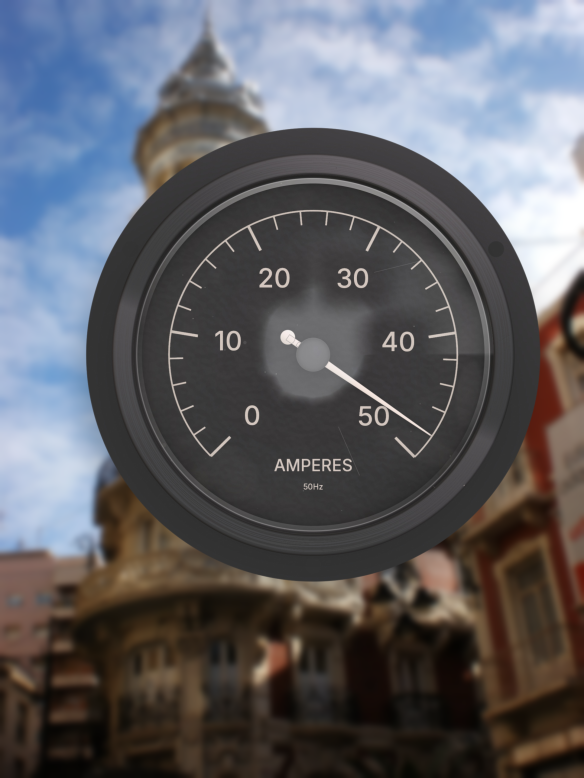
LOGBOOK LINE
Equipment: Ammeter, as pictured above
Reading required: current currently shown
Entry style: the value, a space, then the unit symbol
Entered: 48 A
